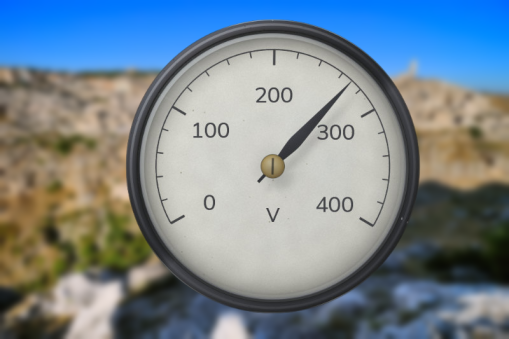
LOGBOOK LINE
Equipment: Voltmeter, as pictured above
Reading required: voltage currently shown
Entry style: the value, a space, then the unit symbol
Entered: 270 V
